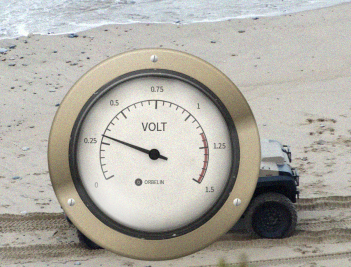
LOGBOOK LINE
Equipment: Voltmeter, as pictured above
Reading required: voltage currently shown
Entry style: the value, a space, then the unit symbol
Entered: 0.3 V
